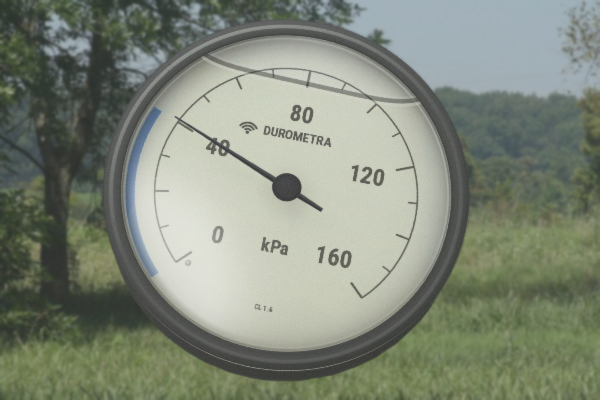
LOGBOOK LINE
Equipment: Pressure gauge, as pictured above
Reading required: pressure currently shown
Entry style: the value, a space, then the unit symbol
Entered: 40 kPa
